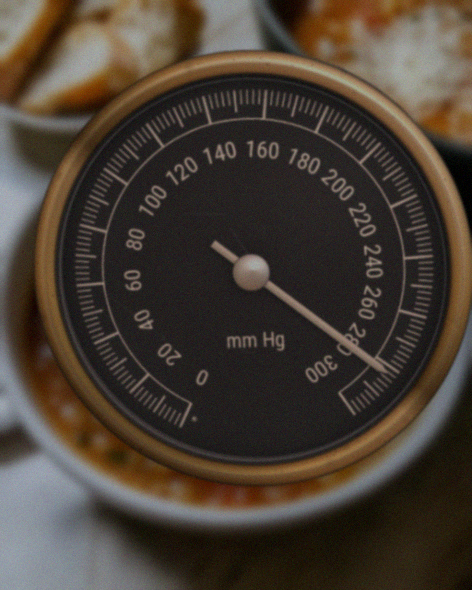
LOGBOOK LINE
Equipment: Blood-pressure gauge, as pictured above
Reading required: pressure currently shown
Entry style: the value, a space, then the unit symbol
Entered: 282 mmHg
